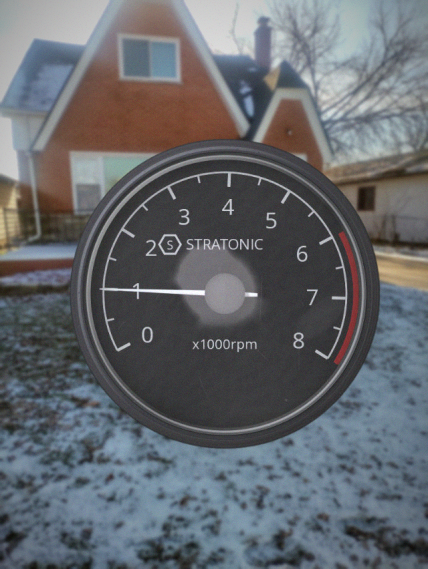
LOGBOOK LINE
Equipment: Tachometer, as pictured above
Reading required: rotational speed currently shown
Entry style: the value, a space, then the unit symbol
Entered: 1000 rpm
